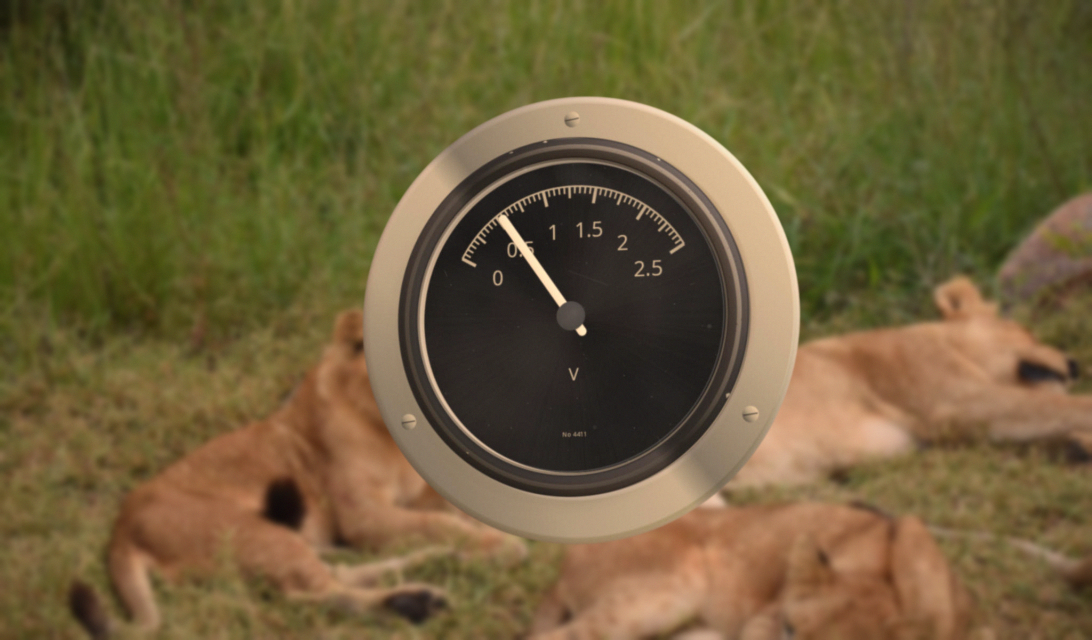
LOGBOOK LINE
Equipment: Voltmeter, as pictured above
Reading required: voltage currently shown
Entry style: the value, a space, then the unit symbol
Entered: 0.55 V
